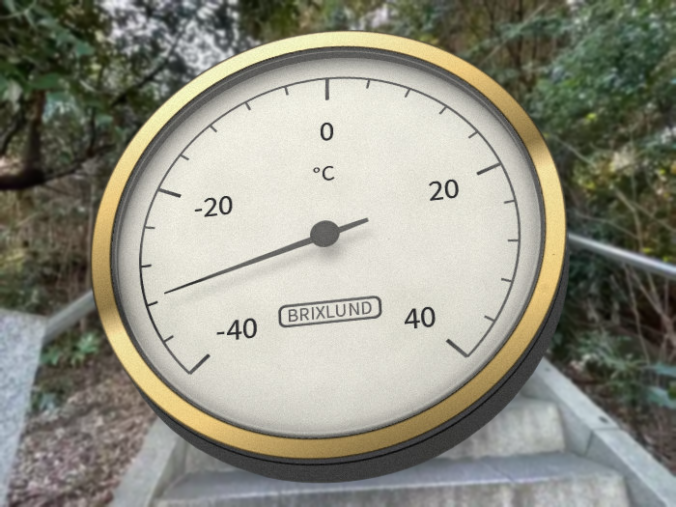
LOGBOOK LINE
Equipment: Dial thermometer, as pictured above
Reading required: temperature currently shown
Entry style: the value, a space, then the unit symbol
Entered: -32 °C
